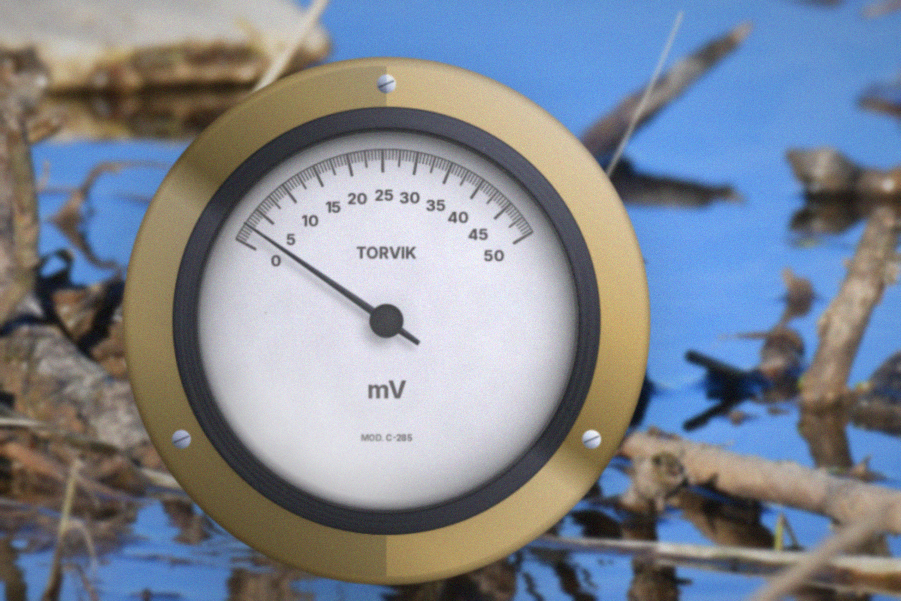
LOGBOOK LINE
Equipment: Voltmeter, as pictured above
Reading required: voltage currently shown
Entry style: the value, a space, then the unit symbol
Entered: 2.5 mV
